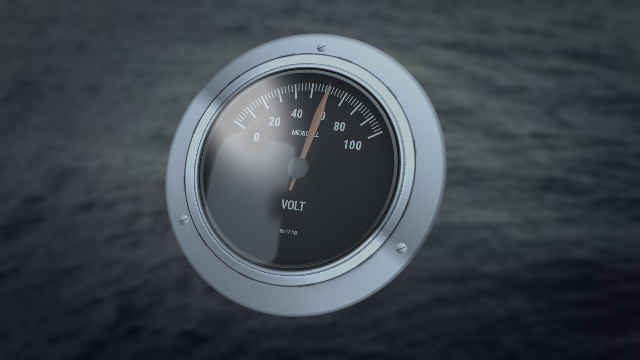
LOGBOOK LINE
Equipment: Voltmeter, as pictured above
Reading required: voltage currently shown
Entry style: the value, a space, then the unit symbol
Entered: 60 V
